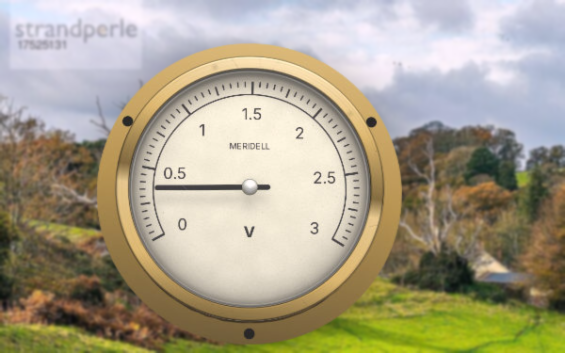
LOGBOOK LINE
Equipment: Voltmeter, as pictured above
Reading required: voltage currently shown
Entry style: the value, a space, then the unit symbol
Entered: 0.35 V
